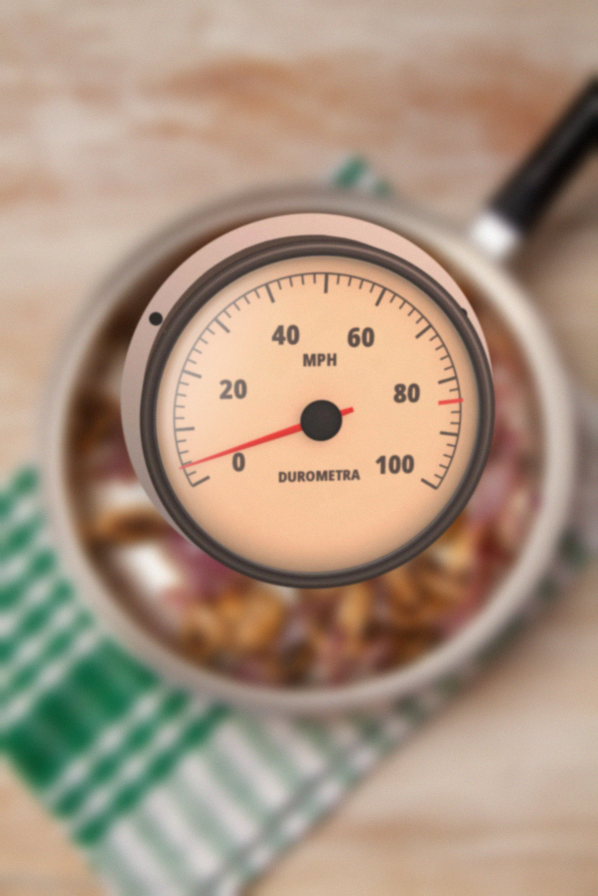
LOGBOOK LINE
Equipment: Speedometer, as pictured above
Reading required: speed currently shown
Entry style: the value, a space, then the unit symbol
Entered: 4 mph
